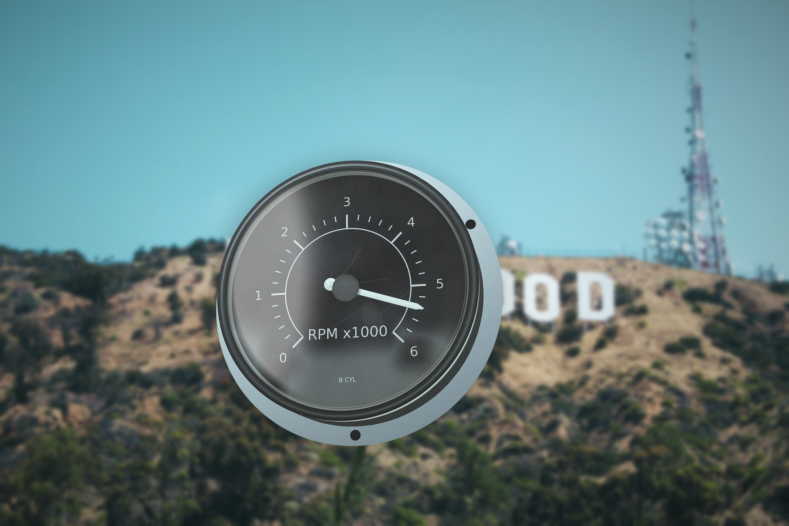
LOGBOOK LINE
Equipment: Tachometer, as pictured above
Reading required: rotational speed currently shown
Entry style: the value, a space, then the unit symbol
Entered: 5400 rpm
